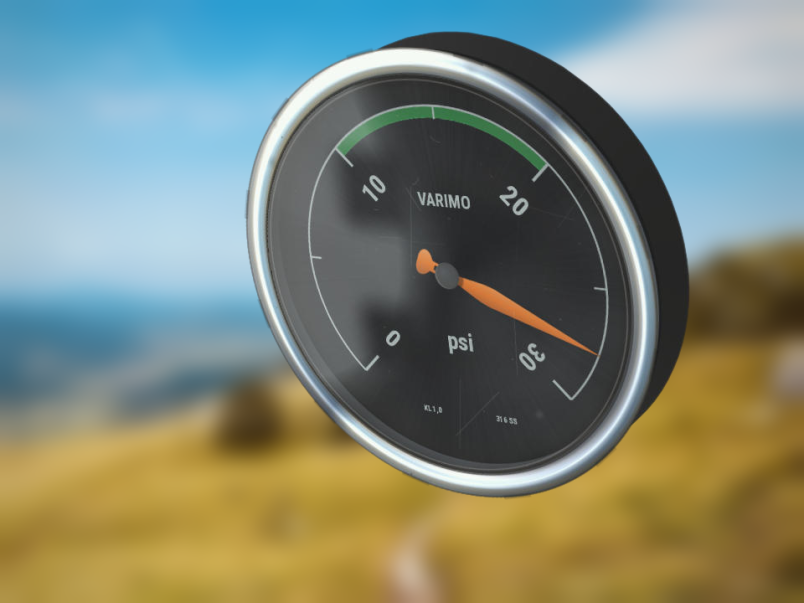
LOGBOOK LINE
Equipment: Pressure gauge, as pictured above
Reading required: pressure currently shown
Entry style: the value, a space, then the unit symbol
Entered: 27.5 psi
